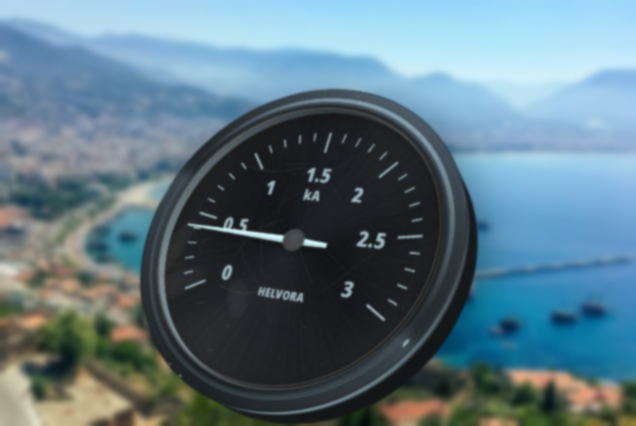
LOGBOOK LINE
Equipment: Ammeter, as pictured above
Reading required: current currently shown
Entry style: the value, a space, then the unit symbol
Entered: 0.4 kA
